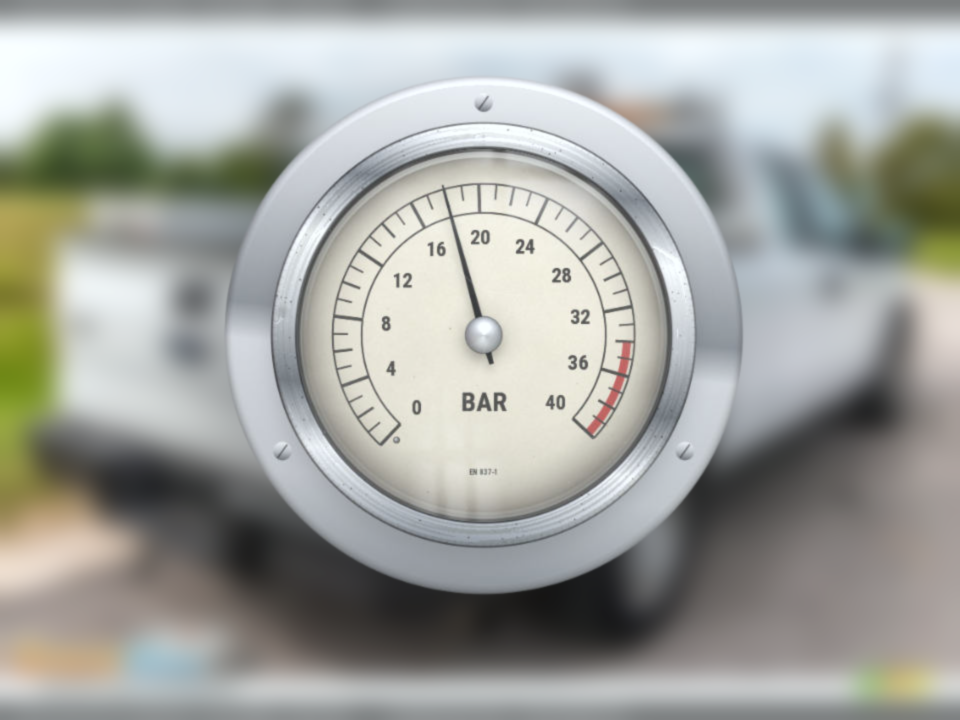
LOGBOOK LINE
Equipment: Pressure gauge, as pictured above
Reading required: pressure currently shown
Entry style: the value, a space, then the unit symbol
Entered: 18 bar
